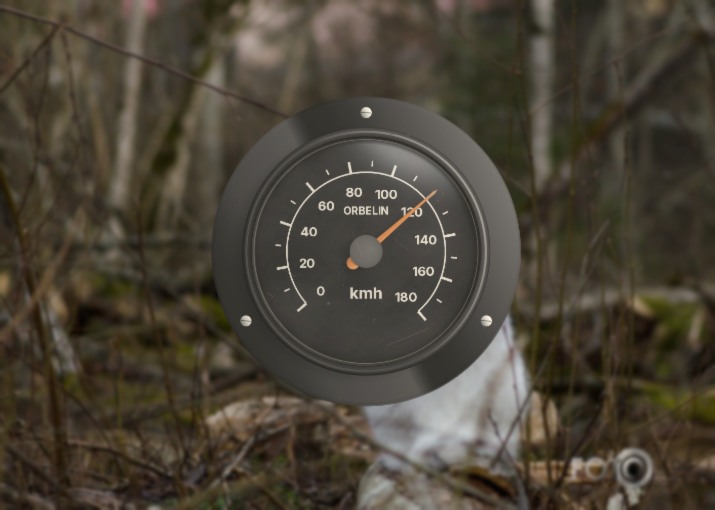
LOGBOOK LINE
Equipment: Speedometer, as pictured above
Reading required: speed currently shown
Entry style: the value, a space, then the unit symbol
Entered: 120 km/h
